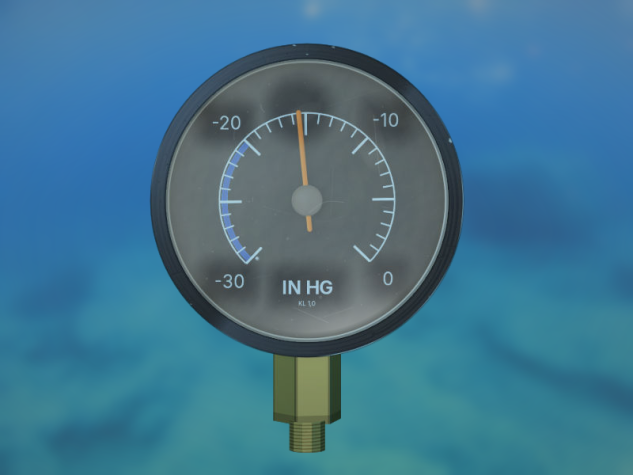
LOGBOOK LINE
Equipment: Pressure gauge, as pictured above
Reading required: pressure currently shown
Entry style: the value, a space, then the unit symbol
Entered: -15.5 inHg
